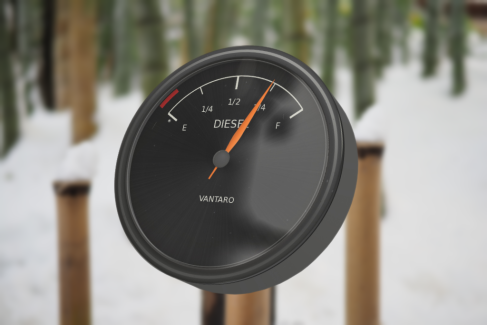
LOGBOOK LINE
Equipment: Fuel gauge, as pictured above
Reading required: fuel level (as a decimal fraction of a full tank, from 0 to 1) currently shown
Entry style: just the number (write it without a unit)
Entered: 0.75
